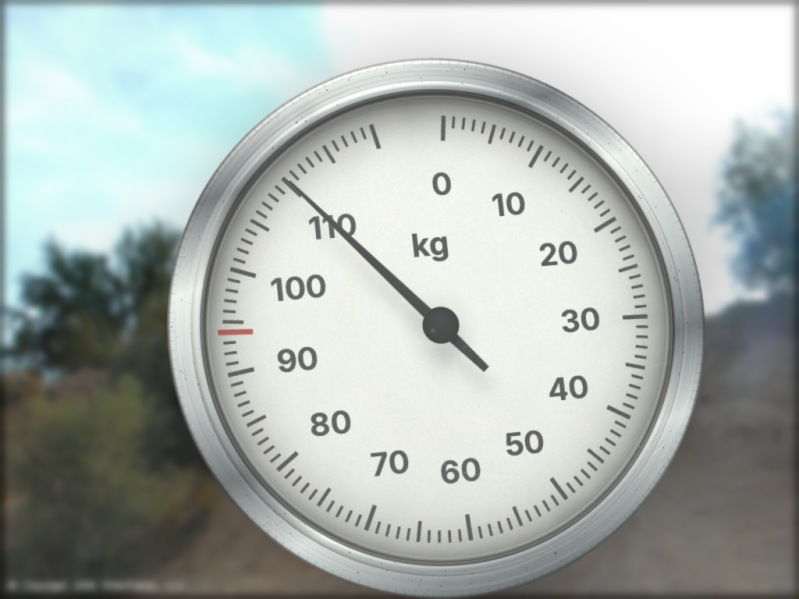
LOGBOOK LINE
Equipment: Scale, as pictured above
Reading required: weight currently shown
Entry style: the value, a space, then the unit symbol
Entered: 110 kg
